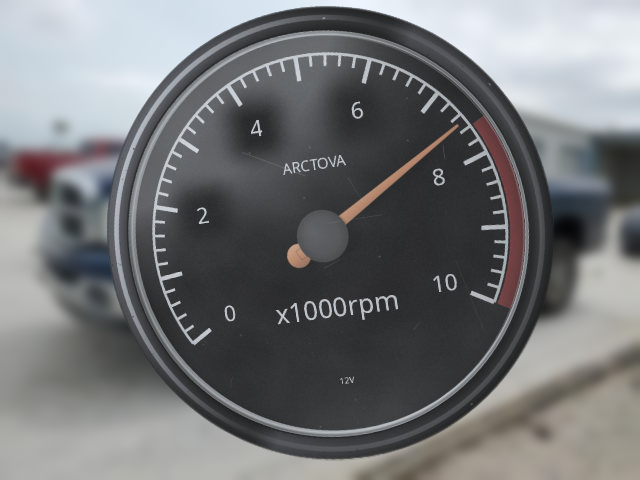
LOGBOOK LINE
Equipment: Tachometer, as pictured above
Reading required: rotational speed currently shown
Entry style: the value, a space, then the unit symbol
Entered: 7500 rpm
